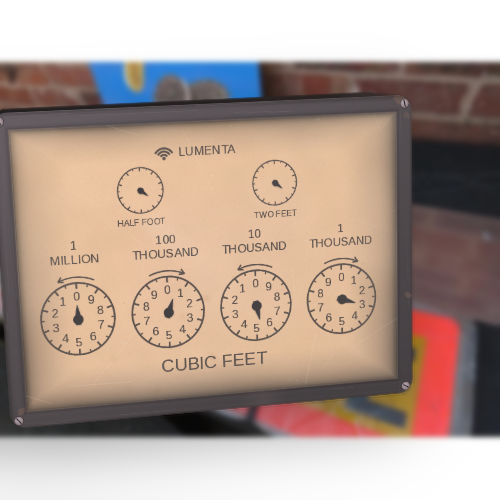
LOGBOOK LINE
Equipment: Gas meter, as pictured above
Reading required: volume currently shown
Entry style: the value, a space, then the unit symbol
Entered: 5300 ft³
